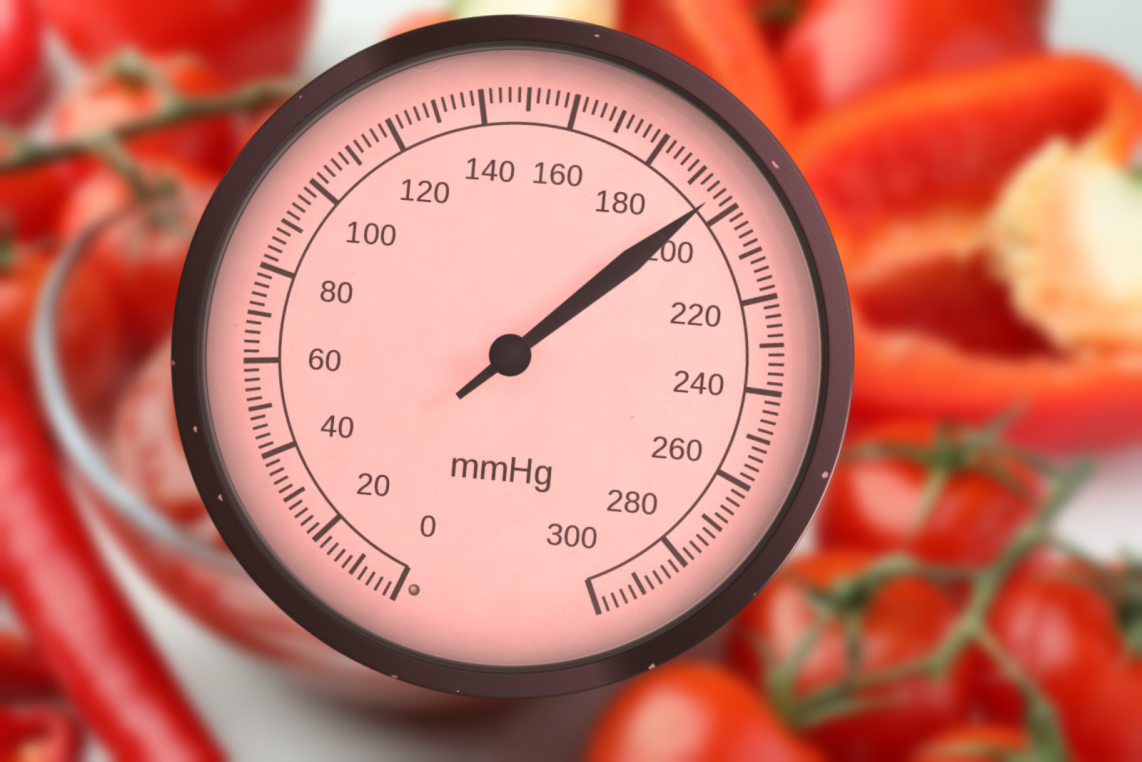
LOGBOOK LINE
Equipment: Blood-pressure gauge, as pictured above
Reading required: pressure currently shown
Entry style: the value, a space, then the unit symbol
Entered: 196 mmHg
